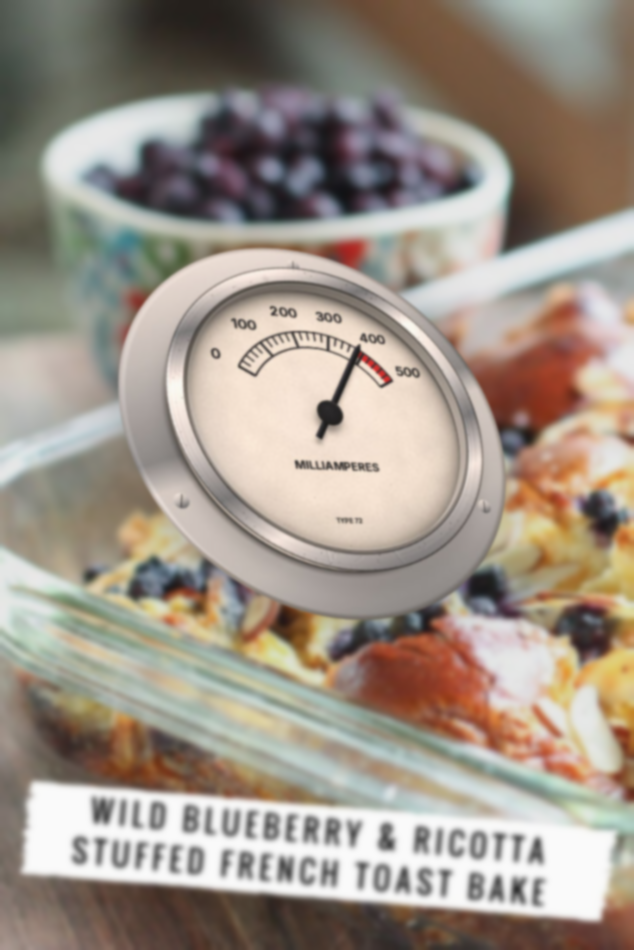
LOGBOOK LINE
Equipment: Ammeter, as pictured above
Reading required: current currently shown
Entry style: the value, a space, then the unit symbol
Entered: 380 mA
